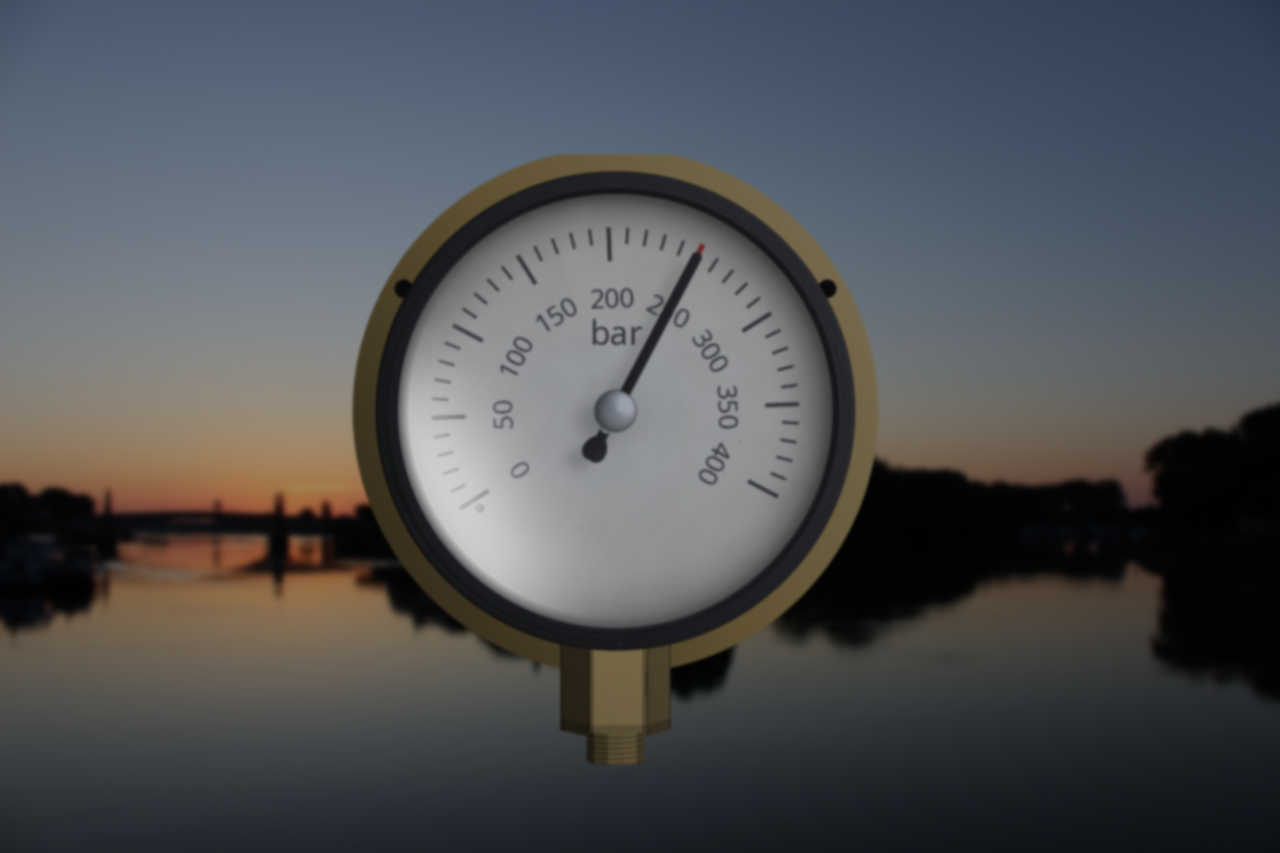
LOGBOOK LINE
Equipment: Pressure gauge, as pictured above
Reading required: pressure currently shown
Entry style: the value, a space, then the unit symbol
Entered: 250 bar
